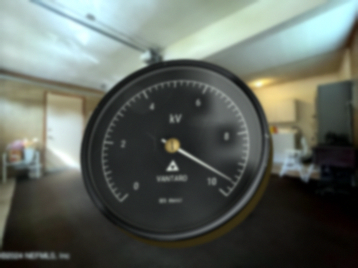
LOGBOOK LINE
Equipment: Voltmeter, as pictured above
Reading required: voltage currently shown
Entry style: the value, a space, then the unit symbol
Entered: 9.6 kV
